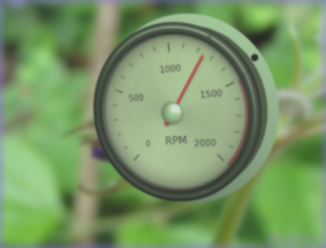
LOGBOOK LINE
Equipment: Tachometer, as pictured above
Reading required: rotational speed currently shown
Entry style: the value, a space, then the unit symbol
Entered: 1250 rpm
